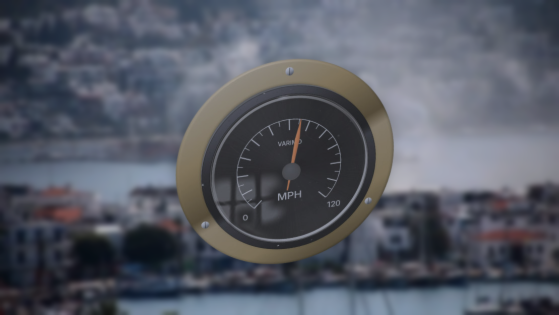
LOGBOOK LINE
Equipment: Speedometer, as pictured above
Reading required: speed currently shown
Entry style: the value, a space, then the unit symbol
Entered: 65 mph
